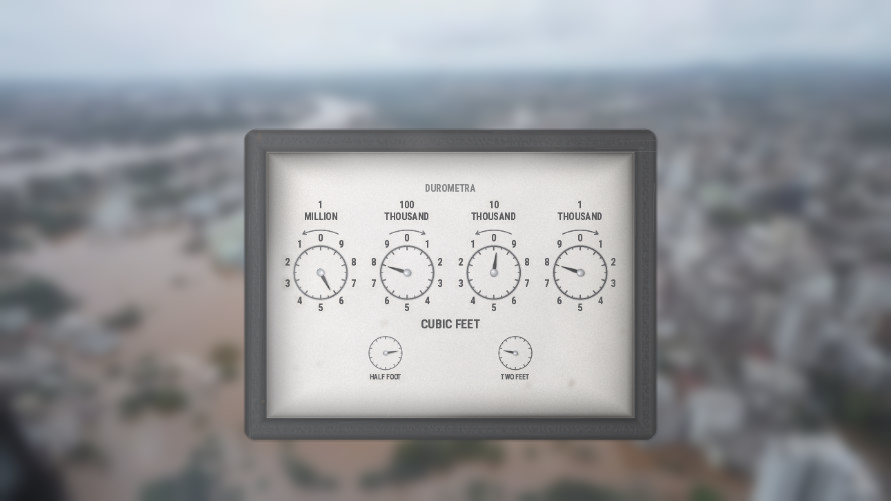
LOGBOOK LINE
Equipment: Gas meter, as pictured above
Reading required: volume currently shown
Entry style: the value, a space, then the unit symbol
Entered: 579800 ft³
